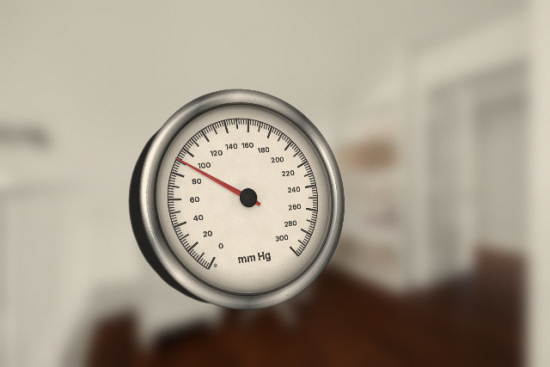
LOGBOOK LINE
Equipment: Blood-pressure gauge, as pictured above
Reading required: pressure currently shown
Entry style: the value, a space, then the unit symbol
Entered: 90 mmHg
